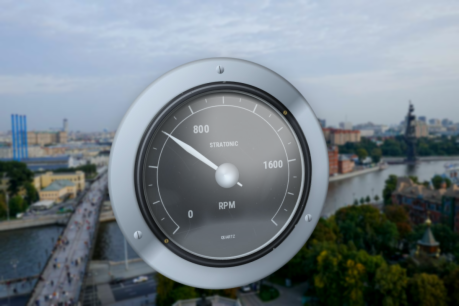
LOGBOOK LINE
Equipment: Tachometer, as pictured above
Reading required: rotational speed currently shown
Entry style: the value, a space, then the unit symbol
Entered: 600 rpm
